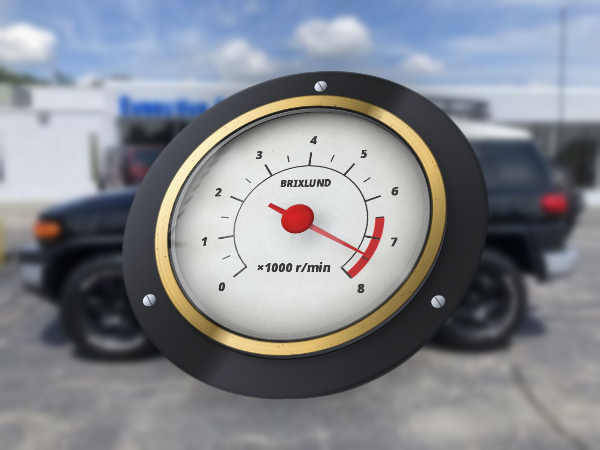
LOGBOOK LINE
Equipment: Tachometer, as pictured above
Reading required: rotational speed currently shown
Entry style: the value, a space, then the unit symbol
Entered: 7500 rpm
